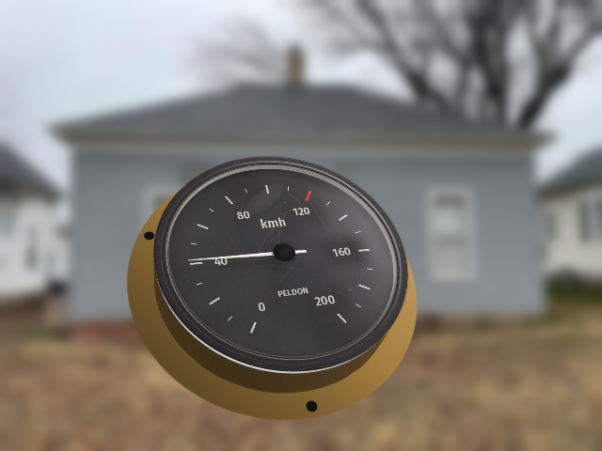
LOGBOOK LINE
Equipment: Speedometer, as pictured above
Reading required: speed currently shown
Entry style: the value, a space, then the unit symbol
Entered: 40 km/h
